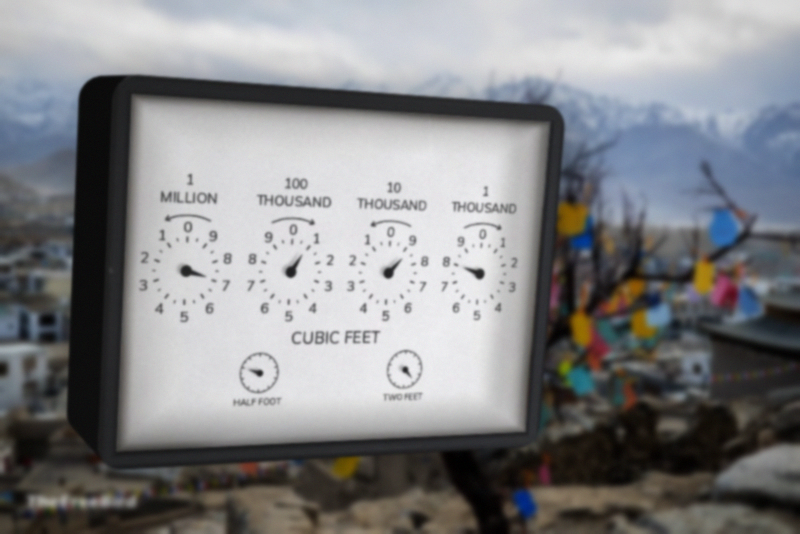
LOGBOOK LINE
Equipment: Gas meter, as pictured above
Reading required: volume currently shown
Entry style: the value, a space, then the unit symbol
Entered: 708800 ft³
